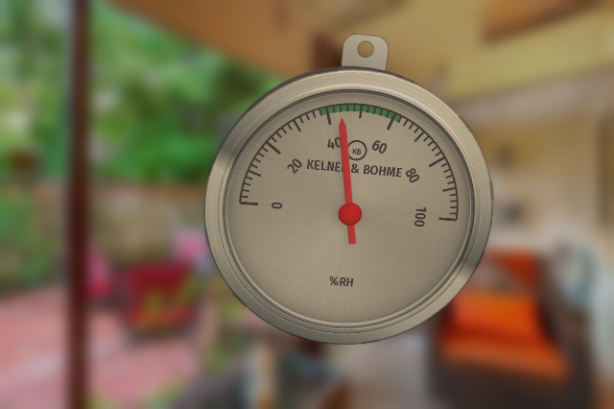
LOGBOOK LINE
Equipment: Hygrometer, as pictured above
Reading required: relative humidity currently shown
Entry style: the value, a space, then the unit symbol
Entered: 44 %
